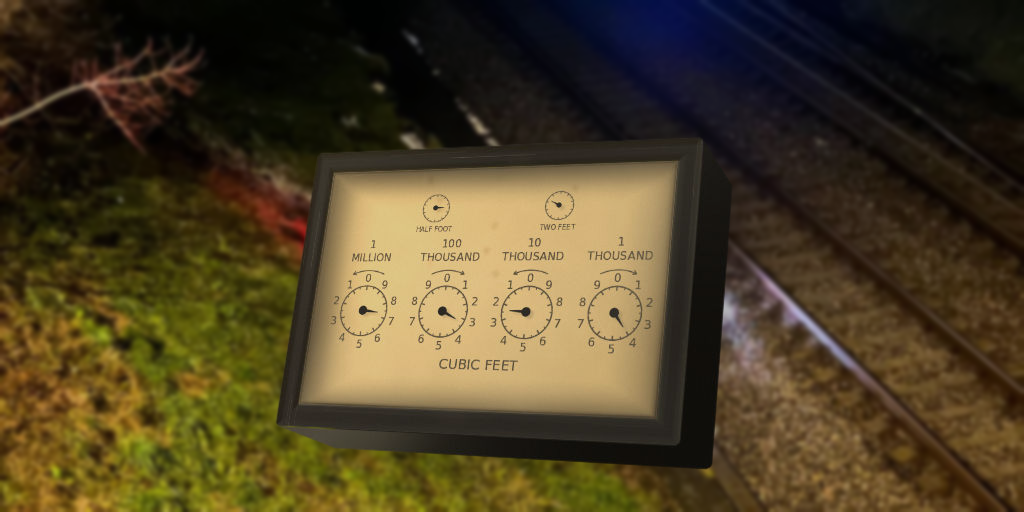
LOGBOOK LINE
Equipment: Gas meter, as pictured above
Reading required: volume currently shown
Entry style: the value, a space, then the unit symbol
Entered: 732400 ft³
